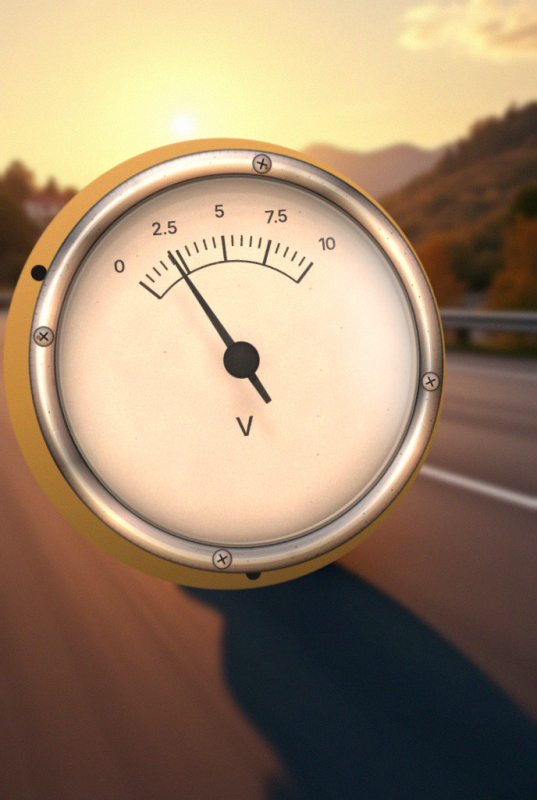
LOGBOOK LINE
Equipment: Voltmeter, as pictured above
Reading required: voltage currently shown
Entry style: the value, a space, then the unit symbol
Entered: 2 V
